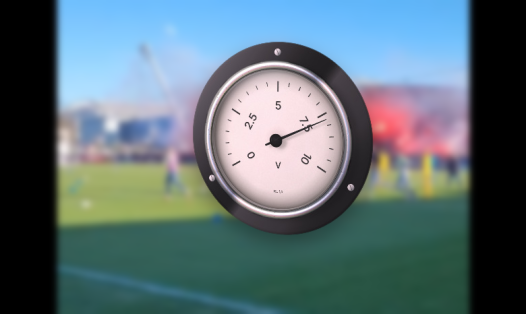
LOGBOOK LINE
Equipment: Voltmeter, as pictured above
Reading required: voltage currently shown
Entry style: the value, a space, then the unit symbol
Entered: 7.75 V
